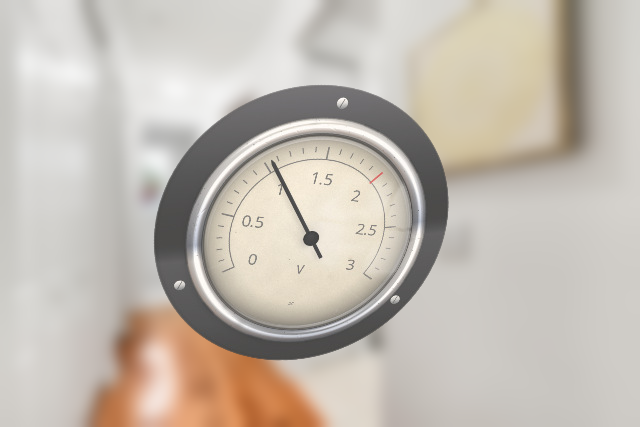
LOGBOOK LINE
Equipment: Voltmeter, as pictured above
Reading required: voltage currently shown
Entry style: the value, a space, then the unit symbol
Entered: 1.05 V
